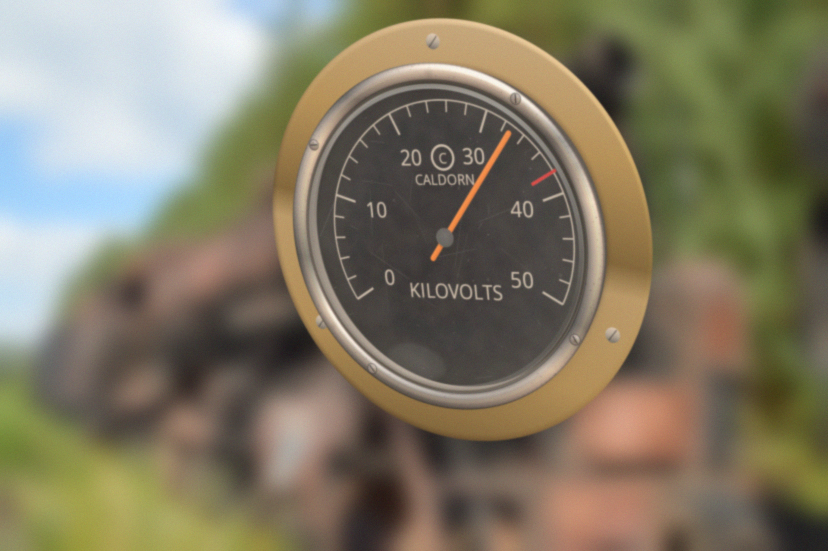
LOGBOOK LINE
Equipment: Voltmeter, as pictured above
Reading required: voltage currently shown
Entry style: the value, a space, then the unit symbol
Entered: 33 kV
